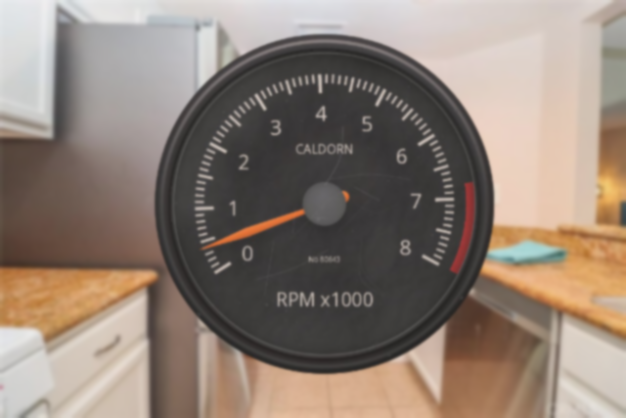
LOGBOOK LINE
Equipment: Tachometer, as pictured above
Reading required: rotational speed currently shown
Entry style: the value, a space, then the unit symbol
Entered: 400 rpm
